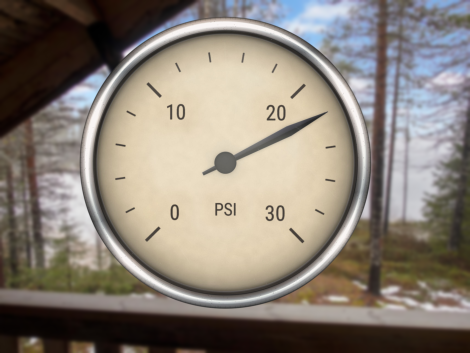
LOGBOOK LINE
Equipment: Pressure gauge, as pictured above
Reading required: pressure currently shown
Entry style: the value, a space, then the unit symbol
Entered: 22 psi
